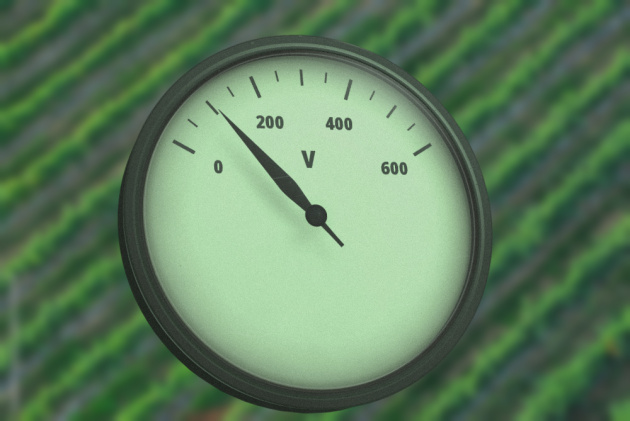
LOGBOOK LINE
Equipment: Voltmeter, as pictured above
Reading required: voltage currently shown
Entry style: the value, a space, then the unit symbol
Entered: 100 V
